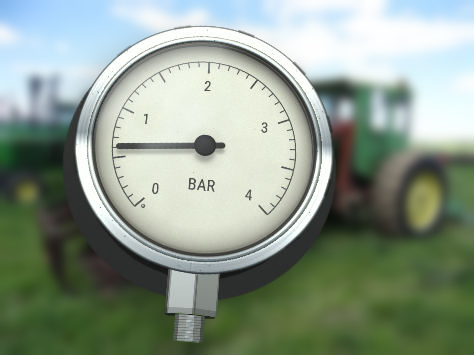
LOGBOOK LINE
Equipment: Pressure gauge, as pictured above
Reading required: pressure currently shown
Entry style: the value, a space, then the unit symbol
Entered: 0.6 bar
